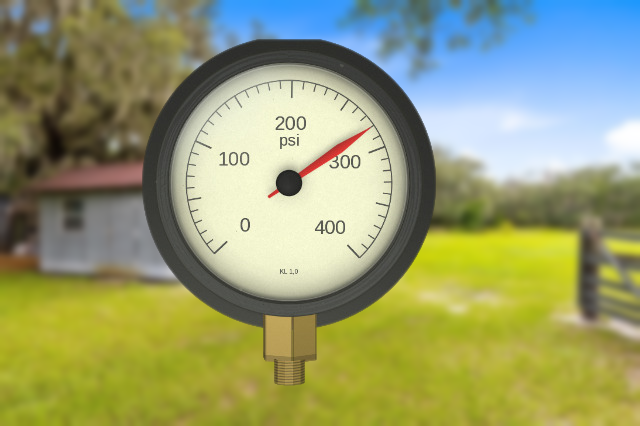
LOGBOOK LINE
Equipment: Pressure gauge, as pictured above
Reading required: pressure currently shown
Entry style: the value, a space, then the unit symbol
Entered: 280 psi
